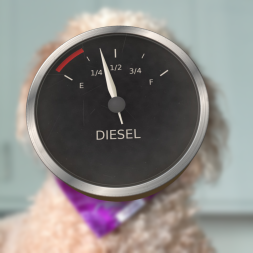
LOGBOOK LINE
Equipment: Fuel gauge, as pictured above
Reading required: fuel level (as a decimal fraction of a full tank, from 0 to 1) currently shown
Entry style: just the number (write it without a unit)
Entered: 0.375
